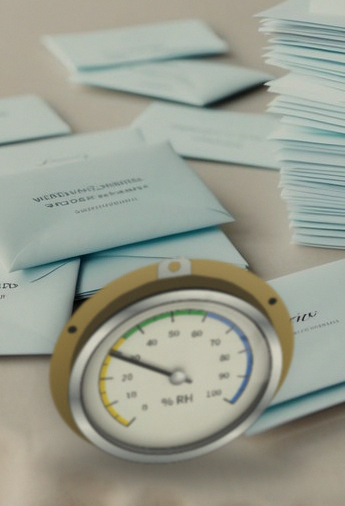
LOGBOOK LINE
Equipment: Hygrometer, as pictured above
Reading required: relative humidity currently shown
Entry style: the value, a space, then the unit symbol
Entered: 30 %
